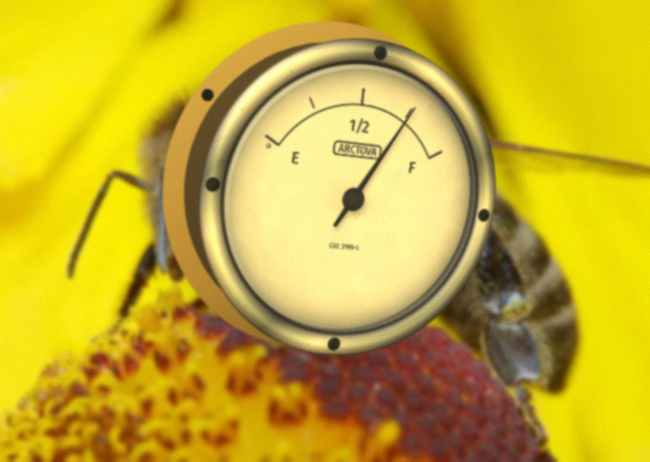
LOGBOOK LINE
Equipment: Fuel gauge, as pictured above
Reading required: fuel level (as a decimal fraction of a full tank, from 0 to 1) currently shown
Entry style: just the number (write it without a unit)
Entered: 0.75
